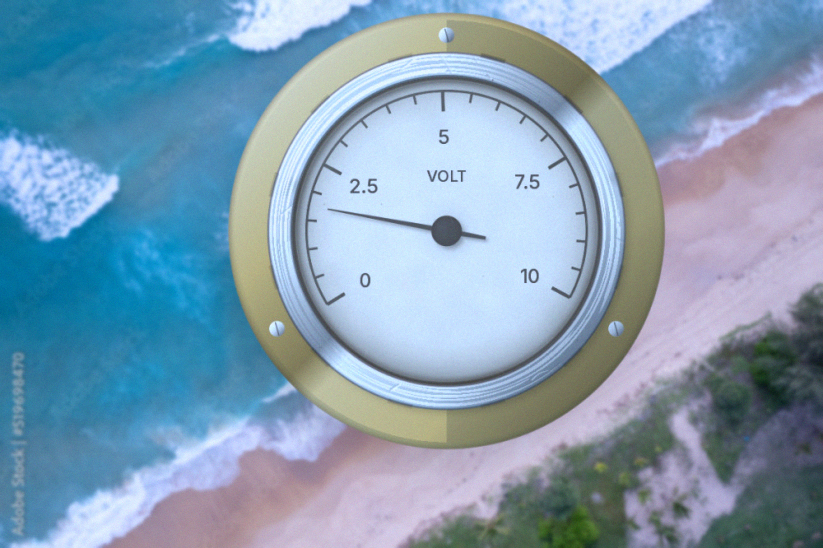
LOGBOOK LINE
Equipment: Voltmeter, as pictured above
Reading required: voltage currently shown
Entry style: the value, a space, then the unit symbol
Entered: 1.75 V
